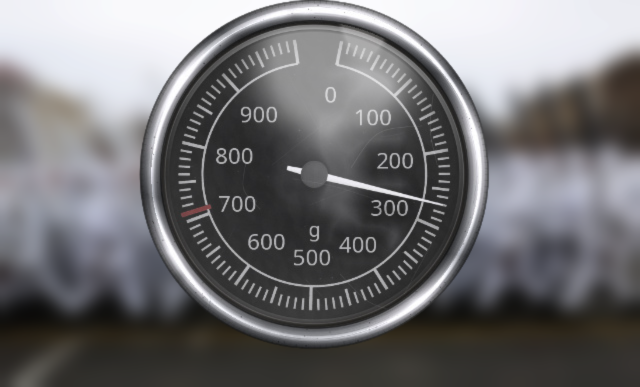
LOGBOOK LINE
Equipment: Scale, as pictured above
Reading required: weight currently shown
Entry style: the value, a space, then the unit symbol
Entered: 270 g
